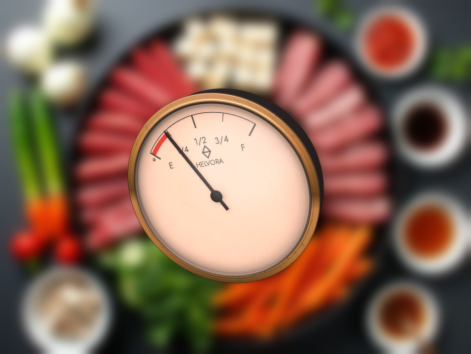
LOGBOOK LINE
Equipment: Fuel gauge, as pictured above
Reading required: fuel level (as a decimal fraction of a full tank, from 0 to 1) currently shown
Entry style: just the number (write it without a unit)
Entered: 0.25
